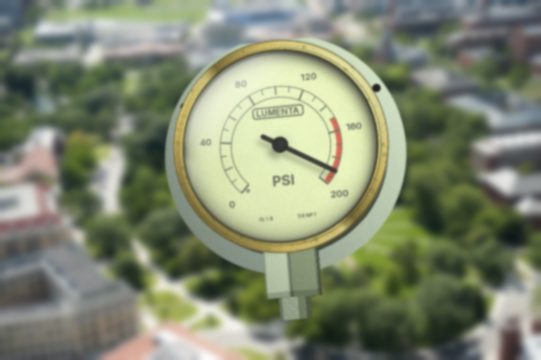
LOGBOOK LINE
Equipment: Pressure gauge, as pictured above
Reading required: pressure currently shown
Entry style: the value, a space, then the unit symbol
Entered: 190 psi
